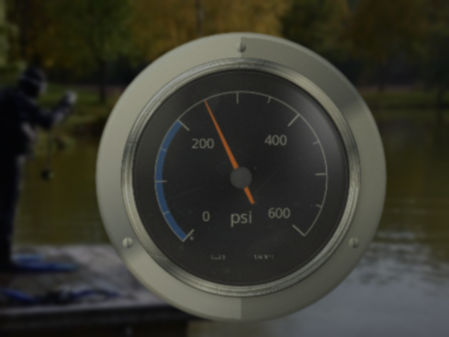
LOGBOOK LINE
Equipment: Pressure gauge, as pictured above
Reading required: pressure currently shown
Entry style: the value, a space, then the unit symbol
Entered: 250 psi
